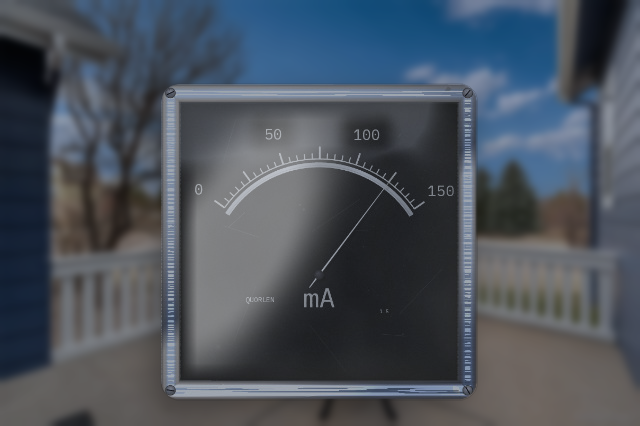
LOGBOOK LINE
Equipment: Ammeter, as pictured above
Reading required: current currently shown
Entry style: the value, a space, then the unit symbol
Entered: 125 mA
